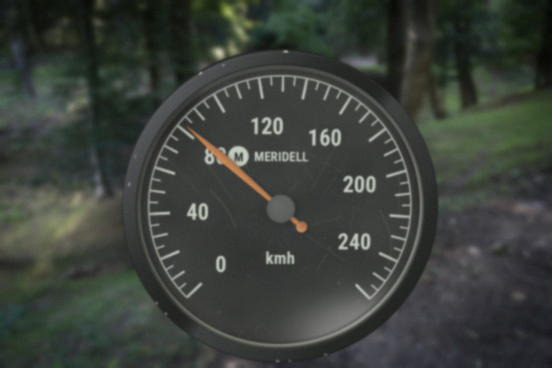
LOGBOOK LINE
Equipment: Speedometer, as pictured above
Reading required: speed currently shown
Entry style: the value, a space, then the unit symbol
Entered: 82.5 km/h
